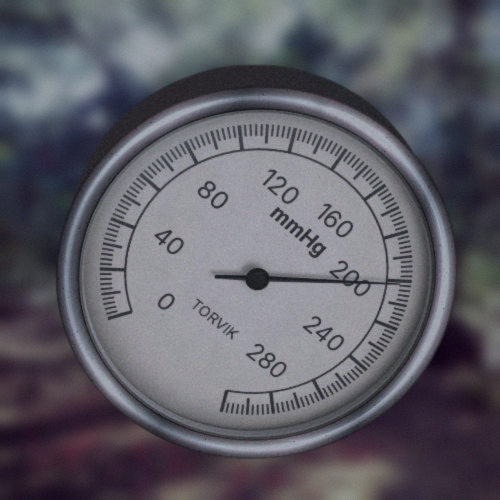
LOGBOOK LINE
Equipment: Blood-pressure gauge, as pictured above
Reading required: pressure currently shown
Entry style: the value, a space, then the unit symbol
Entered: 200 mmHg
